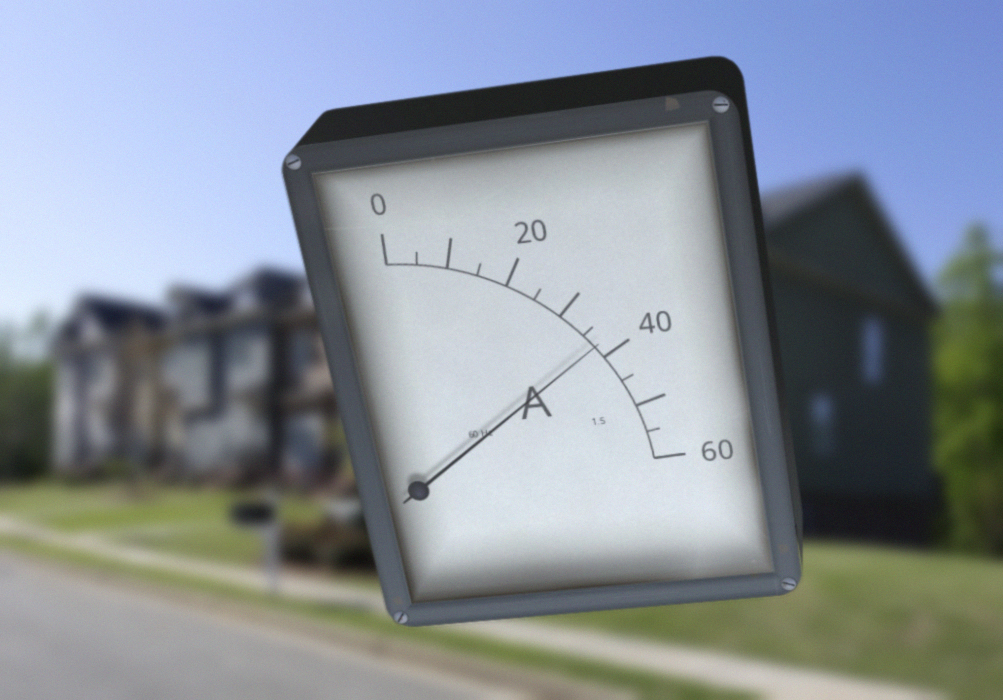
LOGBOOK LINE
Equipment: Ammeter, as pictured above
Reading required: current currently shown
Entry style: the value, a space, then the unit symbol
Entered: 37.5 A
